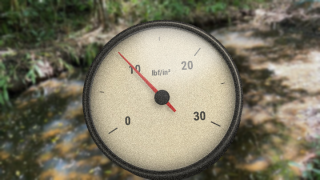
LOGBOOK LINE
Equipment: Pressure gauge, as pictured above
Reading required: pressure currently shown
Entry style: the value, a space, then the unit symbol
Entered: 10 psi
